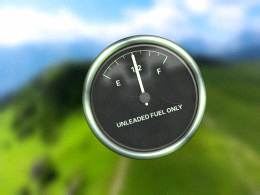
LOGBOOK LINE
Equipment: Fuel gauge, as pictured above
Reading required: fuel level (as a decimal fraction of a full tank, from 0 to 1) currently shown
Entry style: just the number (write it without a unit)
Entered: 0.5
